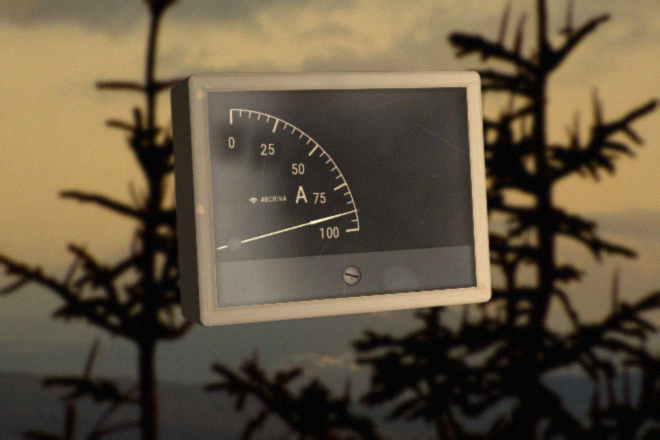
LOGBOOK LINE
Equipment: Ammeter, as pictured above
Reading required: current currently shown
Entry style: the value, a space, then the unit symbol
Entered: 90 A
